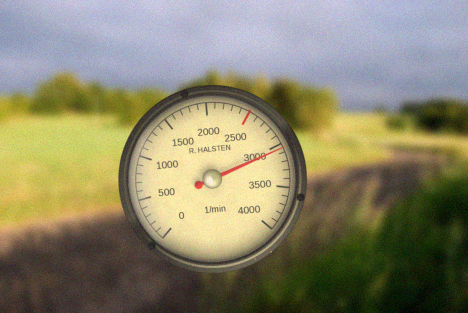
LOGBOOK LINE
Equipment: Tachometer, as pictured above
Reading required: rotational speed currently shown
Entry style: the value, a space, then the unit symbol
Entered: 3050 rpm
